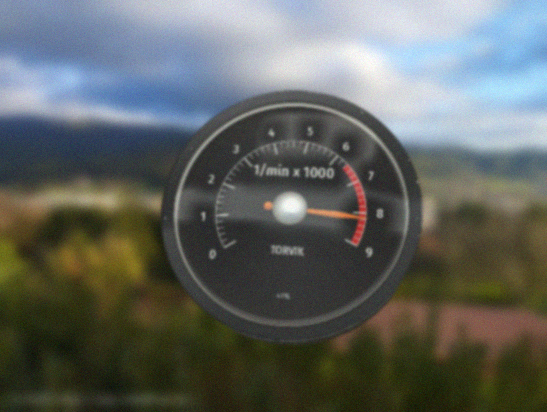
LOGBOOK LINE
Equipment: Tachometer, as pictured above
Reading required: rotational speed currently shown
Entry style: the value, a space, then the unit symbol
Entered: 8200 rpm
